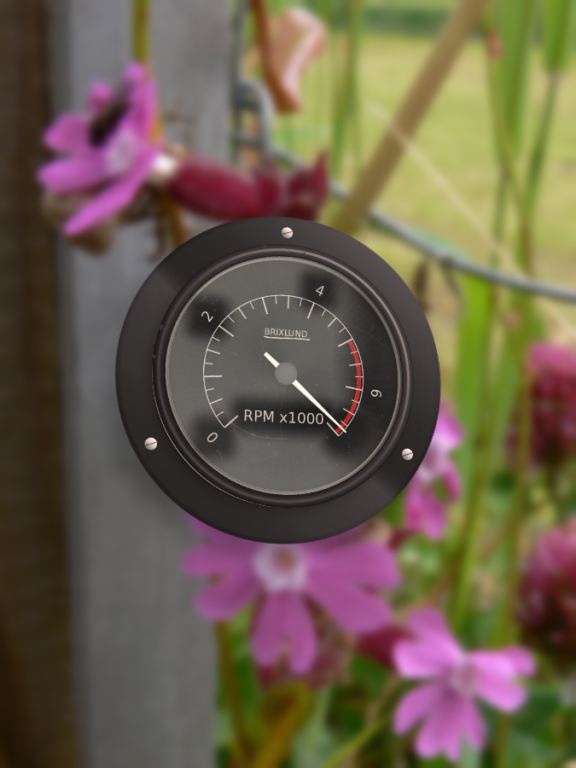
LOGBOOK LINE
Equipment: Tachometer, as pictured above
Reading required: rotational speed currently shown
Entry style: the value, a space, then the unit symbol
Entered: 6875 rpm
